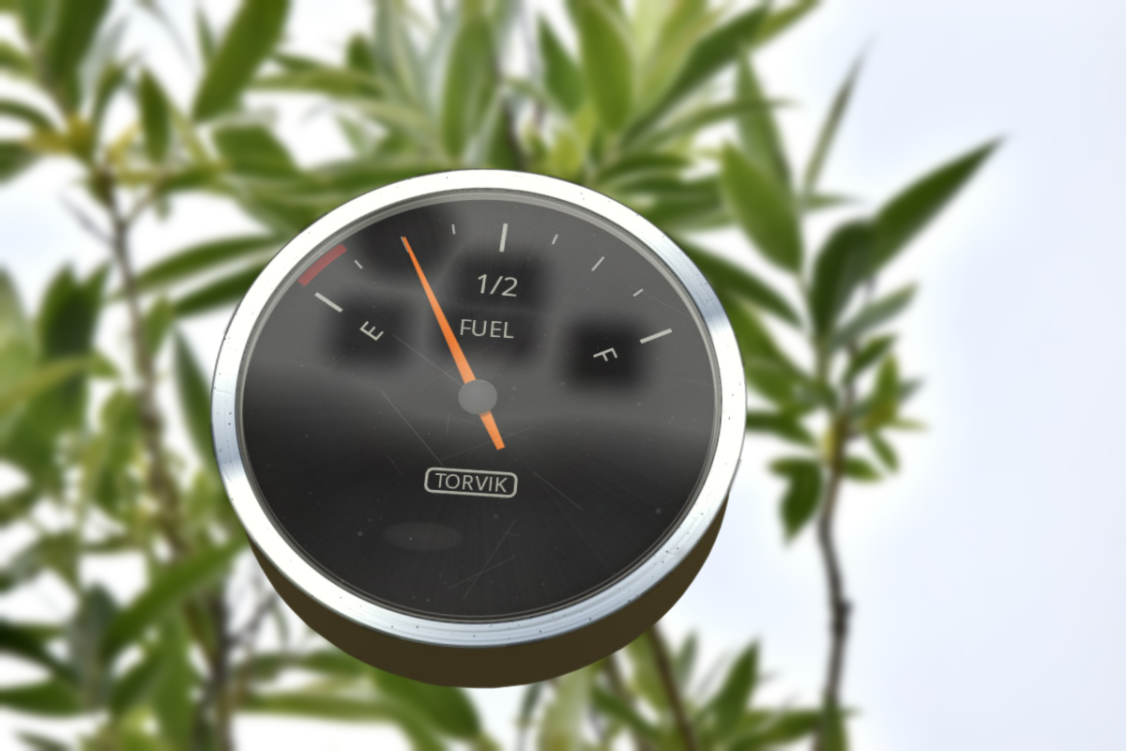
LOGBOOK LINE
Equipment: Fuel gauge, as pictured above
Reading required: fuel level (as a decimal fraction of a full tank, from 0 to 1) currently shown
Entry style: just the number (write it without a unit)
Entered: 0.25
